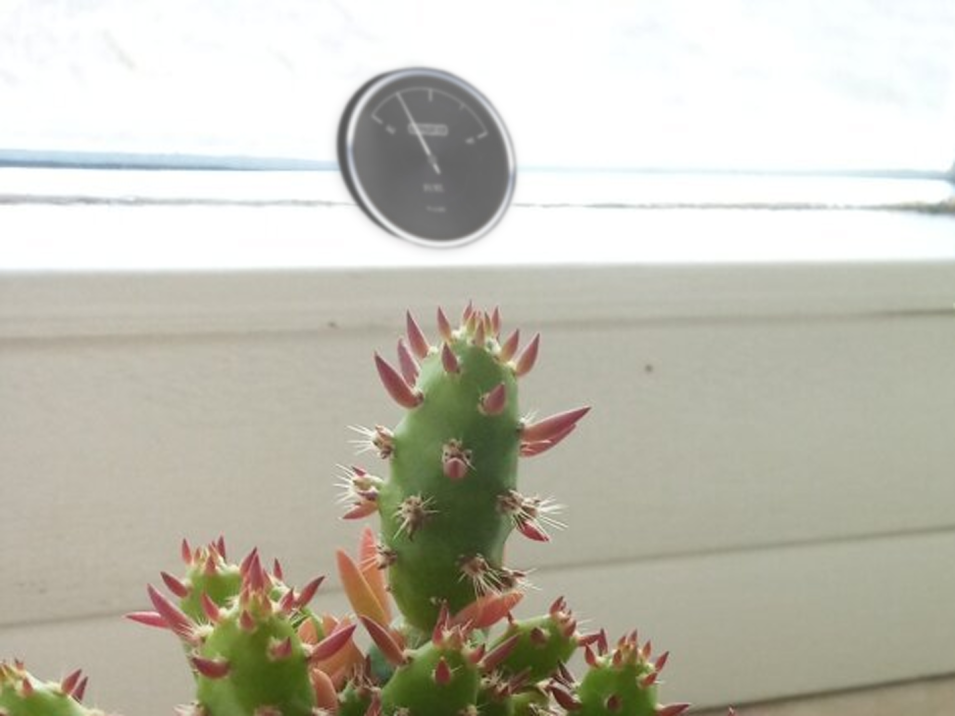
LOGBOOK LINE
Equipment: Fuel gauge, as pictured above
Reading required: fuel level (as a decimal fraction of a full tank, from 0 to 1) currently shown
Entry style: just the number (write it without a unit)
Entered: 0.25
